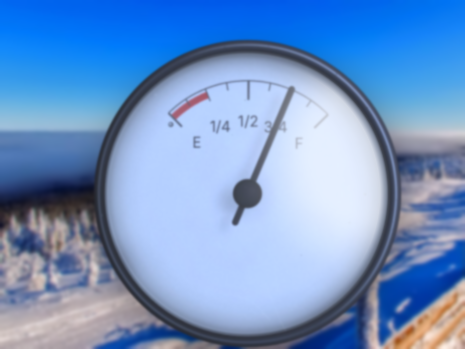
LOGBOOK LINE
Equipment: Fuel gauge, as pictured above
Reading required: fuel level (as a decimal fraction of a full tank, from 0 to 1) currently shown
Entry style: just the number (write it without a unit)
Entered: 0.75
